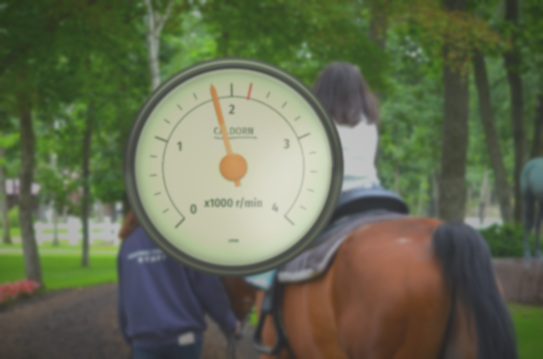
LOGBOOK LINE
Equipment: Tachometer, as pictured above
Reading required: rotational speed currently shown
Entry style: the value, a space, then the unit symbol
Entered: 1800 rpm
